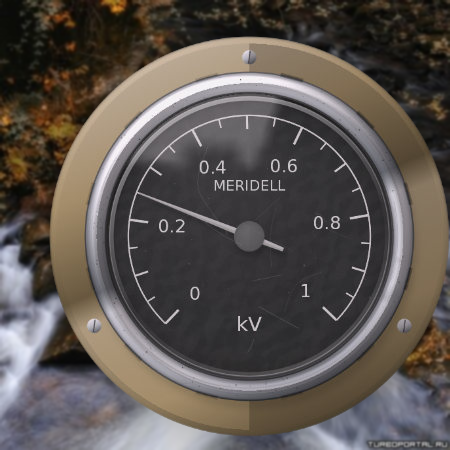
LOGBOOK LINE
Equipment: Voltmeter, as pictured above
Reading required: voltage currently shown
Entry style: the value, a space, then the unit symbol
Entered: 0.25 kV
